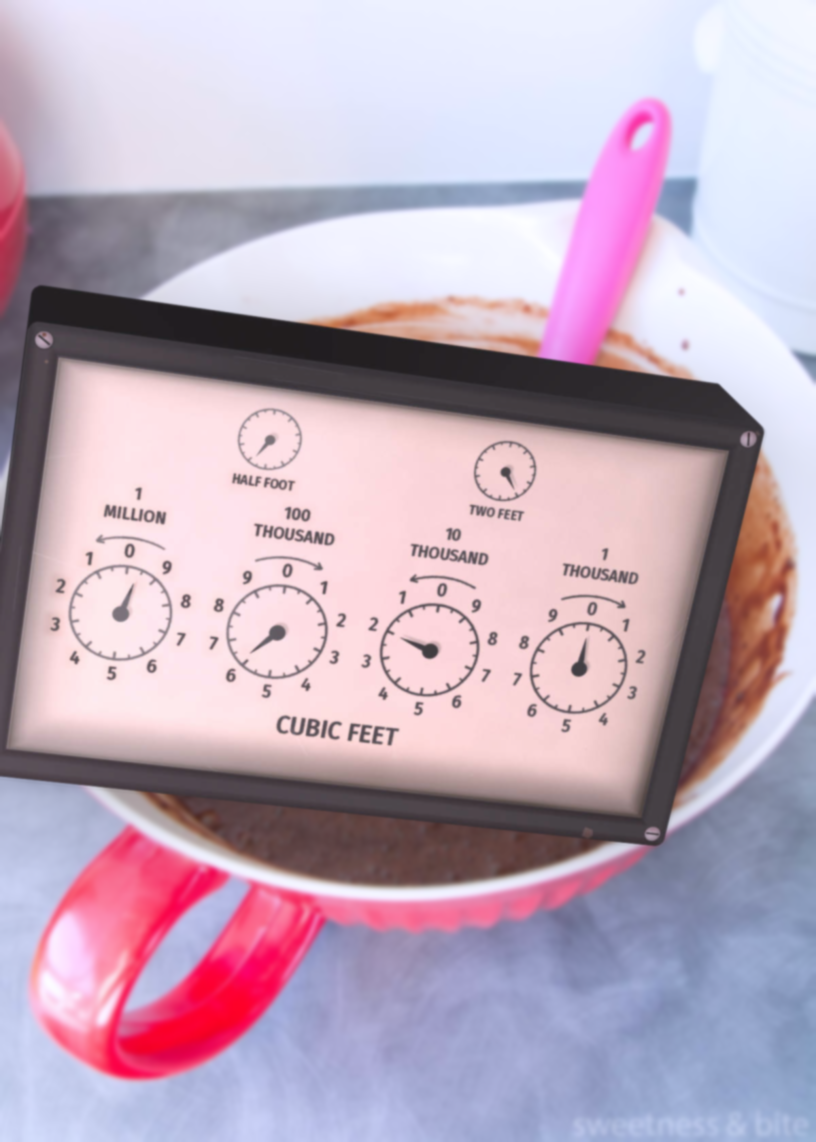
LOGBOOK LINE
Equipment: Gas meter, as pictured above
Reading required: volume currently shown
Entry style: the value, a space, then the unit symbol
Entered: 962000 ft³
